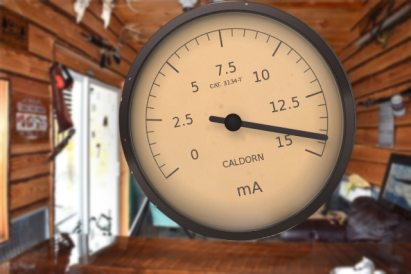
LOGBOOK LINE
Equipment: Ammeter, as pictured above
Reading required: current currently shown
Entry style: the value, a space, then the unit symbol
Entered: 14.25 mA
